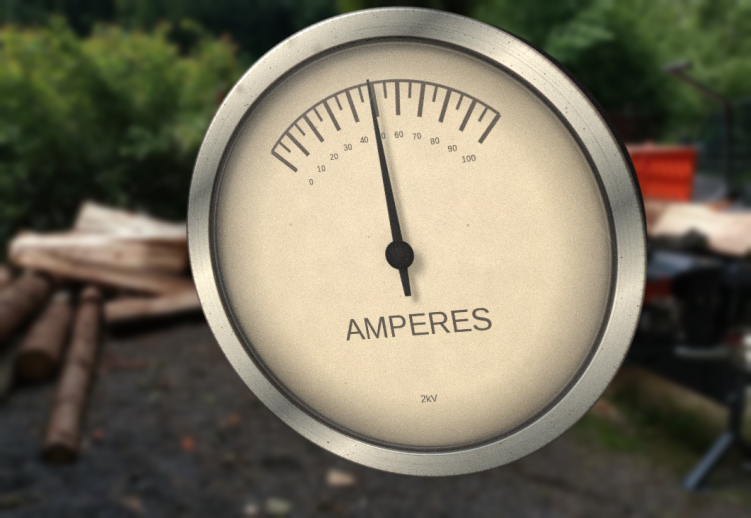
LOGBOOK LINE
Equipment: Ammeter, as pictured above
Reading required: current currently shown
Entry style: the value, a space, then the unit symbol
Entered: 50 A
